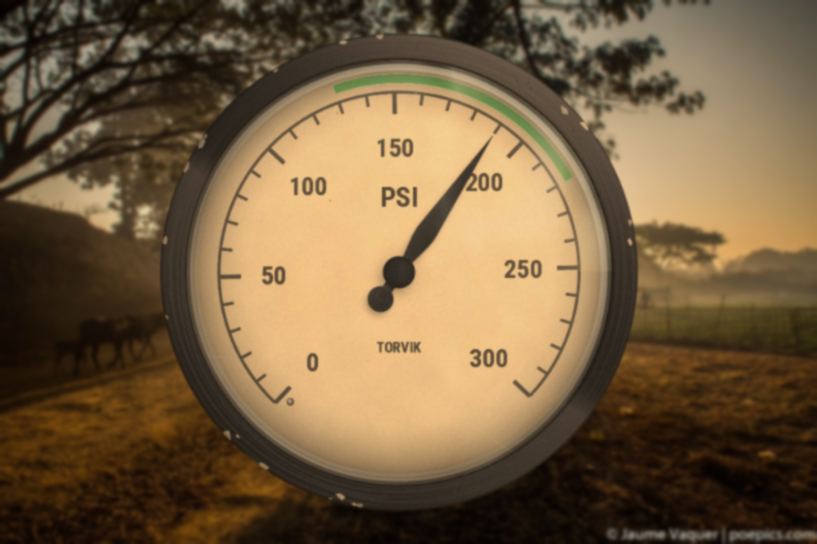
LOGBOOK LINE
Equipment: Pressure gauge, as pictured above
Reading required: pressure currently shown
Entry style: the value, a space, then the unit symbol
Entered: 190 psi
